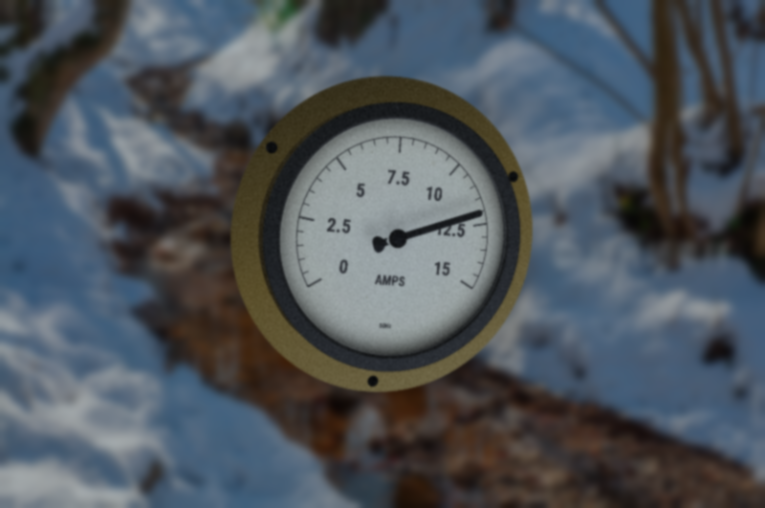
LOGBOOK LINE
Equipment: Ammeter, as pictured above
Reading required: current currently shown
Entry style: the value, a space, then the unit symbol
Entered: 12 A
